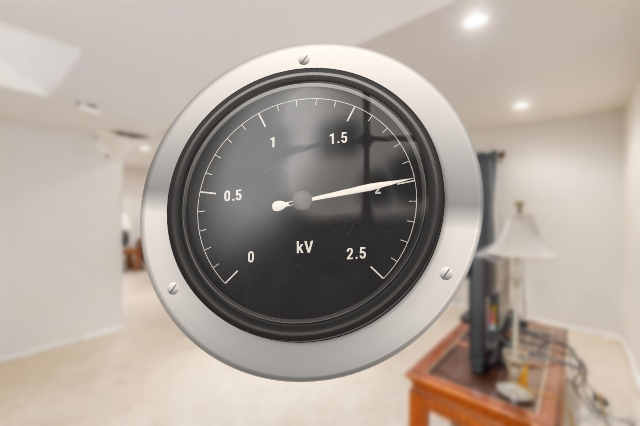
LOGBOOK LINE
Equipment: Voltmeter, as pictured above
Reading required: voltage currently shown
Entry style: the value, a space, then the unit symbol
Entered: 2 kV
